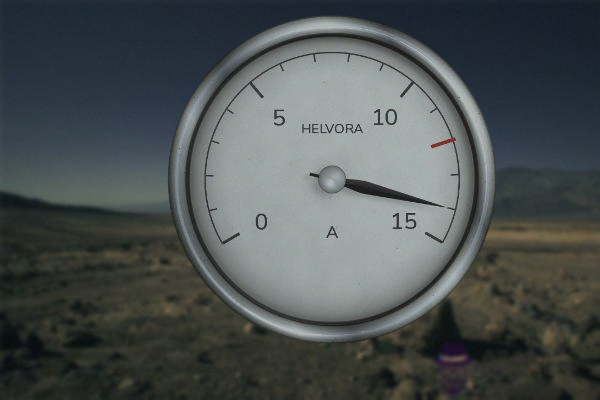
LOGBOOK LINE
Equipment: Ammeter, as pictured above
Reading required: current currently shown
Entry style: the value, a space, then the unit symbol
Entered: 14 A
